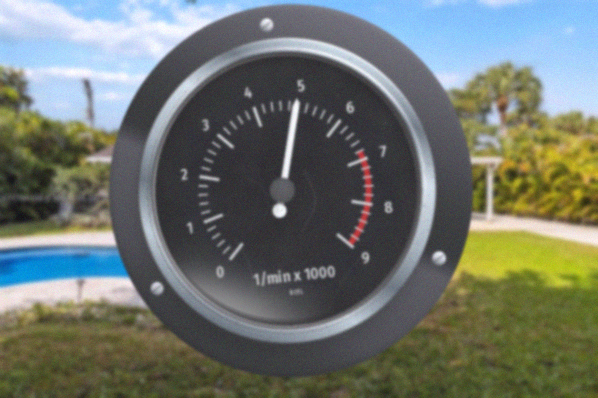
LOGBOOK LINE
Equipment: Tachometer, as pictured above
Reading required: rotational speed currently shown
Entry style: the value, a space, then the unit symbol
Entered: 5000 rpm
